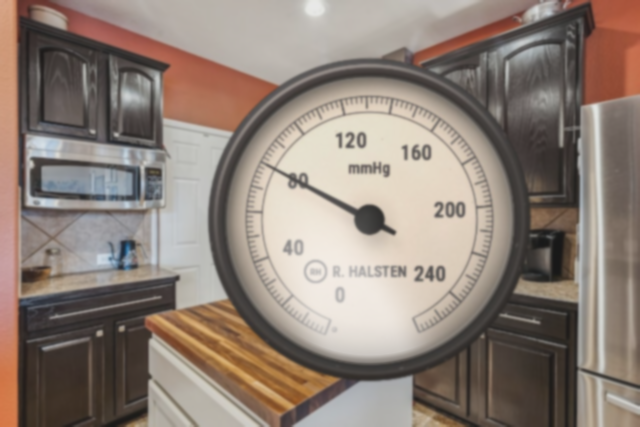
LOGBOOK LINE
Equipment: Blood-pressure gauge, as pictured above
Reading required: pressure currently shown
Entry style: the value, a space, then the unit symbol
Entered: 80 mmHg
